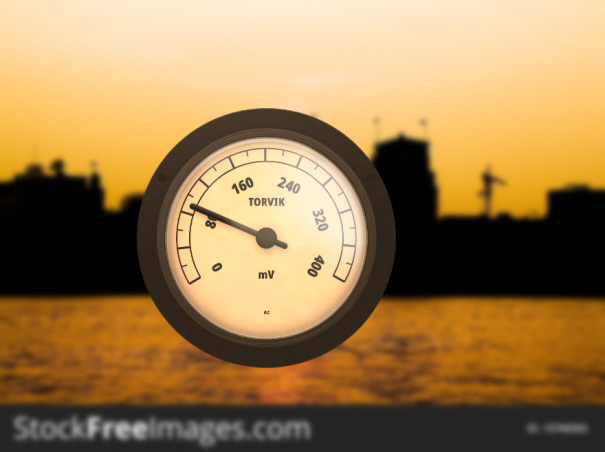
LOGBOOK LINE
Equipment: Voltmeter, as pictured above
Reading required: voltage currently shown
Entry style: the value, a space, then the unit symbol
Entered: 90 mV
